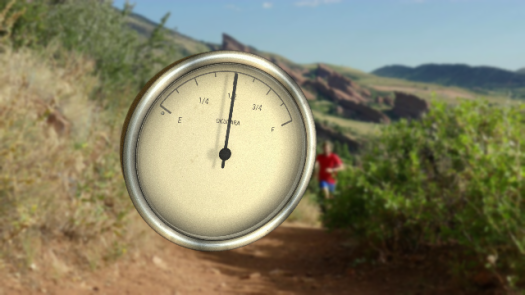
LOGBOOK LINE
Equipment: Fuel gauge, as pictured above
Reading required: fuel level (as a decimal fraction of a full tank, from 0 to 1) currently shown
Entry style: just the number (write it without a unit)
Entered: 0.5
